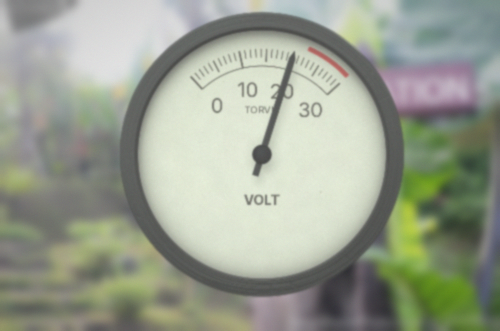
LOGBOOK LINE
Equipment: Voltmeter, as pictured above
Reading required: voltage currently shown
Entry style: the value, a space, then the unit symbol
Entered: 20 V
